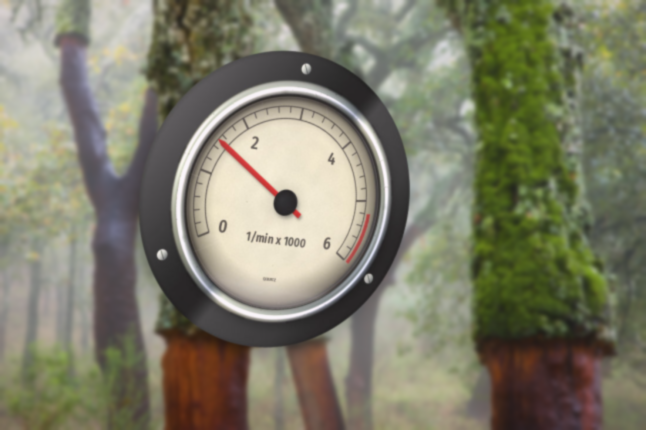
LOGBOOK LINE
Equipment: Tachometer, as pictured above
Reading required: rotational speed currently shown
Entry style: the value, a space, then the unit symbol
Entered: 1500 rpm
